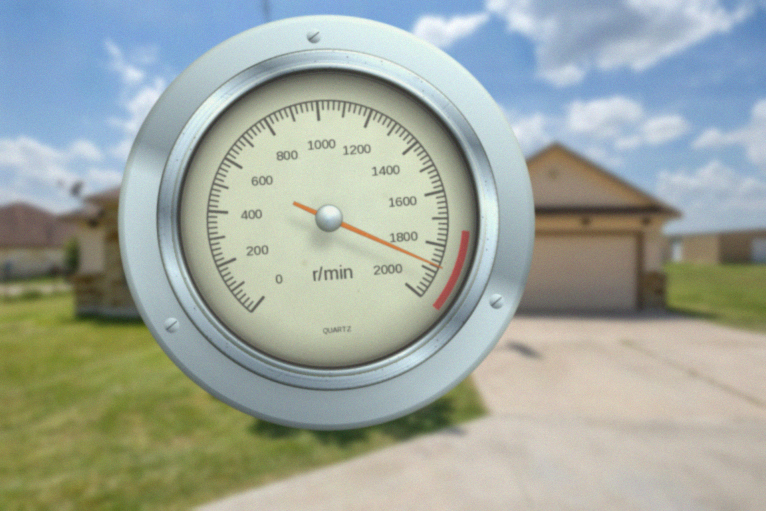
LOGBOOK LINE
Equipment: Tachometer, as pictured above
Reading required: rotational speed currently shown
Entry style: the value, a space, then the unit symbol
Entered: 1880 rpm
